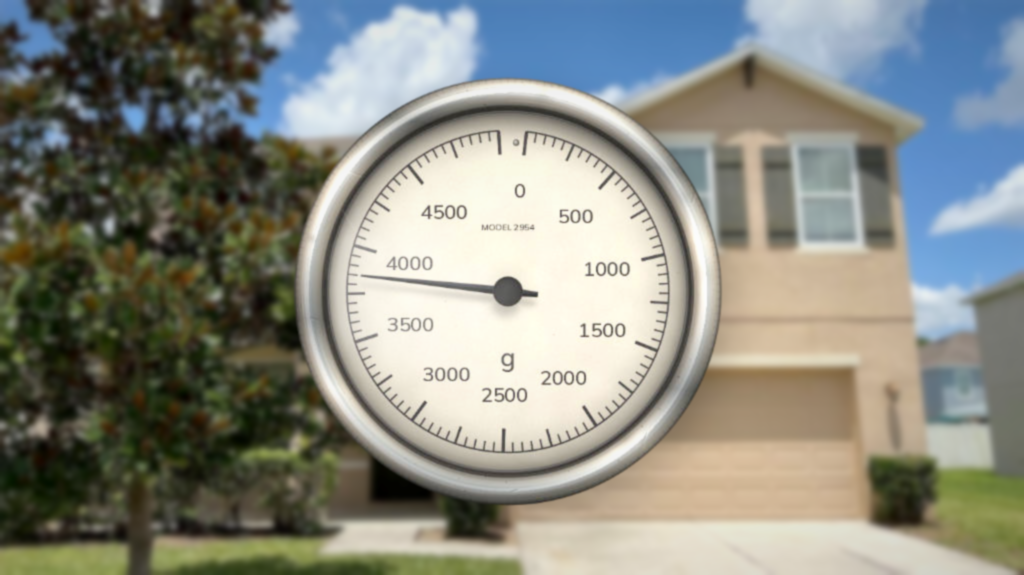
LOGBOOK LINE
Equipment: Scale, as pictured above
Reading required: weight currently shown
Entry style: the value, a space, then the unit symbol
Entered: 3850 g
